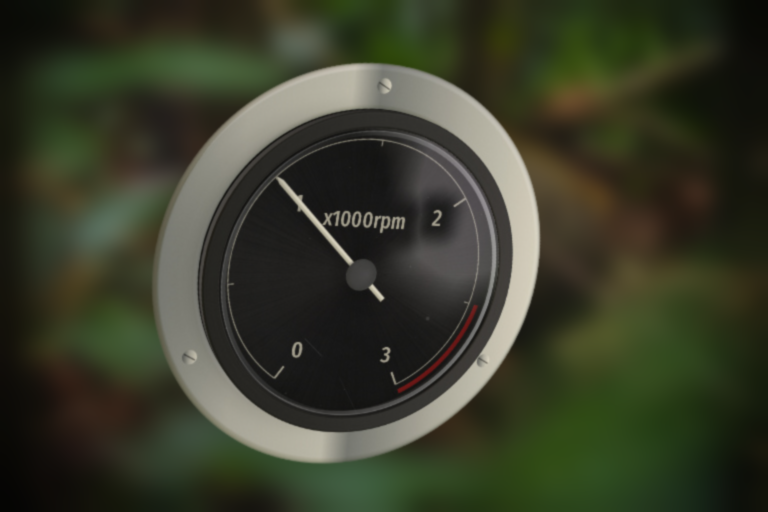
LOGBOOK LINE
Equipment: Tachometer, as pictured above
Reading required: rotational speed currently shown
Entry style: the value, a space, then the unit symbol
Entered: 1000 rpm
